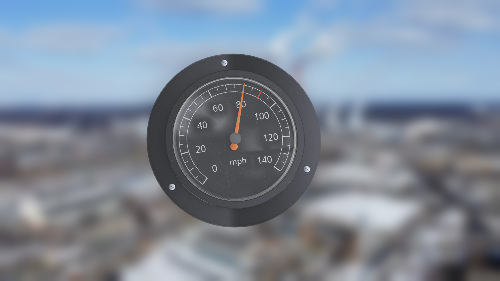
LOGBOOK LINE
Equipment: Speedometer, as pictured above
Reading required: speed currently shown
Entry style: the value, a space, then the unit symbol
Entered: 80 mph
